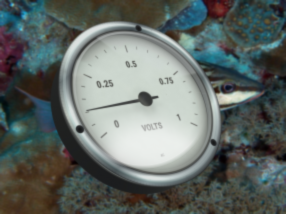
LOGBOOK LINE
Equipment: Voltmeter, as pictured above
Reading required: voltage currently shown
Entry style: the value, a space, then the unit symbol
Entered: 0.1 V
